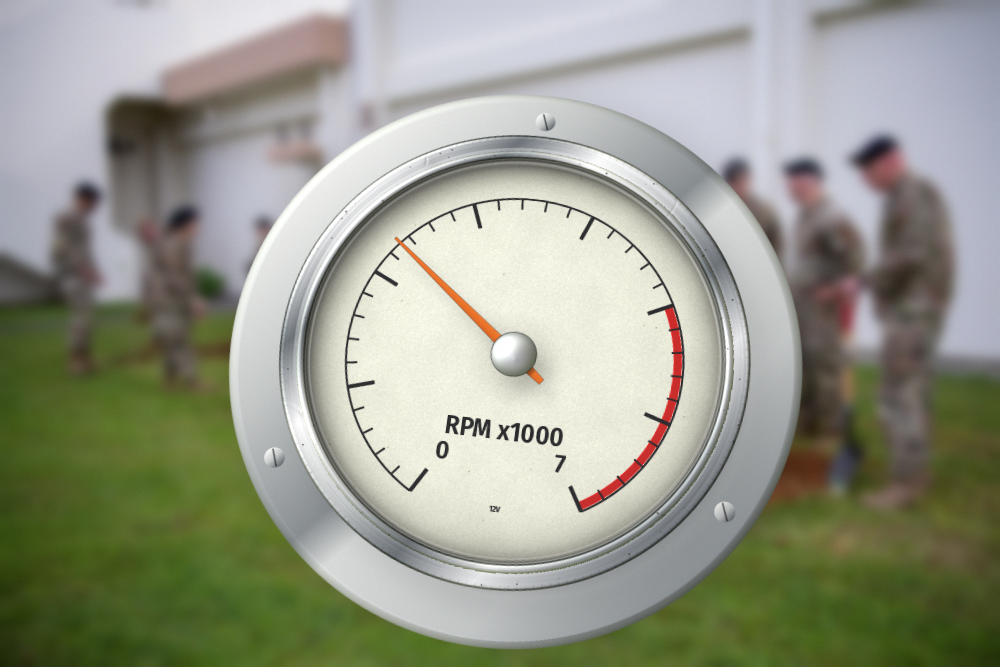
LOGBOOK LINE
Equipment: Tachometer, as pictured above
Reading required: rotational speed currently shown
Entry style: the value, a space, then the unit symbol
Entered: 2300 rpm
